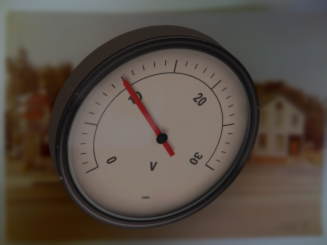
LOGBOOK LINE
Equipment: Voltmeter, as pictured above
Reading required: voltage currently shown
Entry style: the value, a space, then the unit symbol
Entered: 10 V
